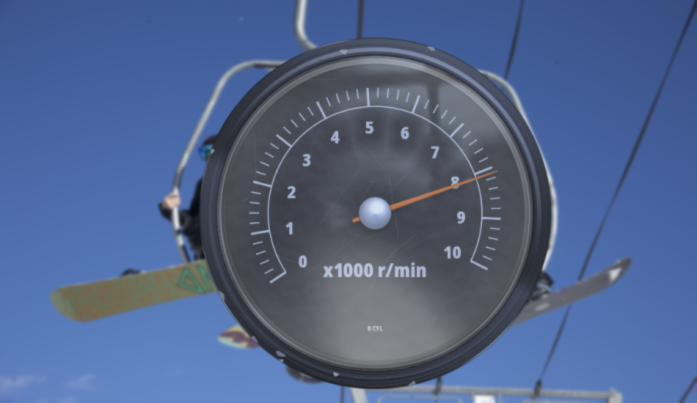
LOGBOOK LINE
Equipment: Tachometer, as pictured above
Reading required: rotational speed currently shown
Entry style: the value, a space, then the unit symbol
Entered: 8100 rpm
